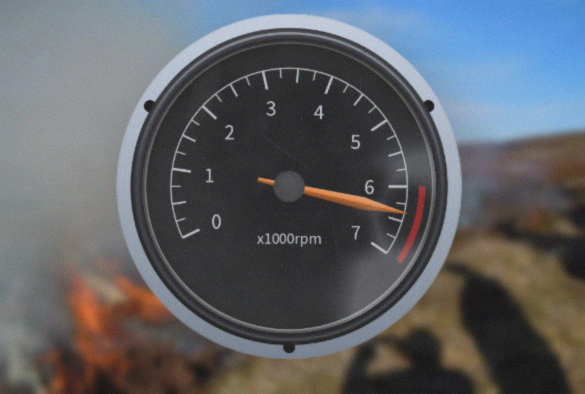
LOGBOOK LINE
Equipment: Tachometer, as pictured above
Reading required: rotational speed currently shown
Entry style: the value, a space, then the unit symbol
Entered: 6375 rpm
